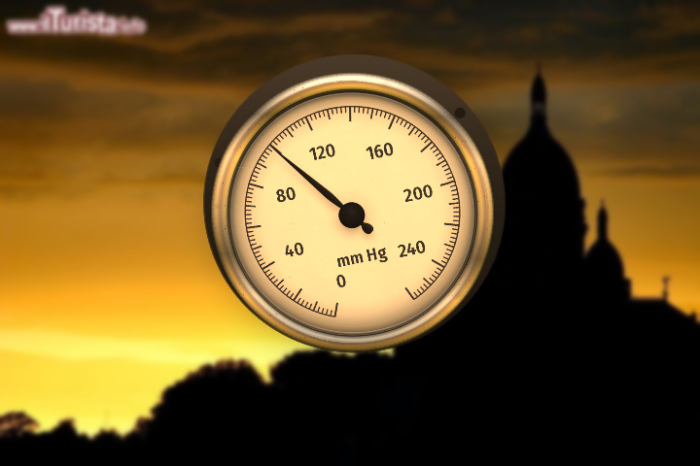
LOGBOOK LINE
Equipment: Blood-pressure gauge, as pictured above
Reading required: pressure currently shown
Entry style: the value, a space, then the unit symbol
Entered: 100 mmHg
